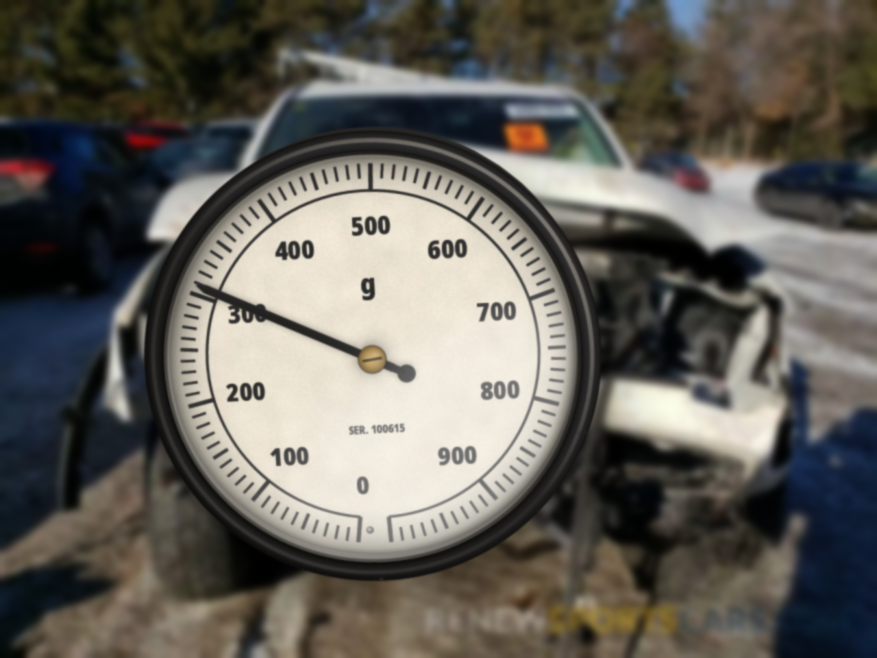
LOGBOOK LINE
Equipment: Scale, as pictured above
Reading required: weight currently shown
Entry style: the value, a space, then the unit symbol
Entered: 310 g
